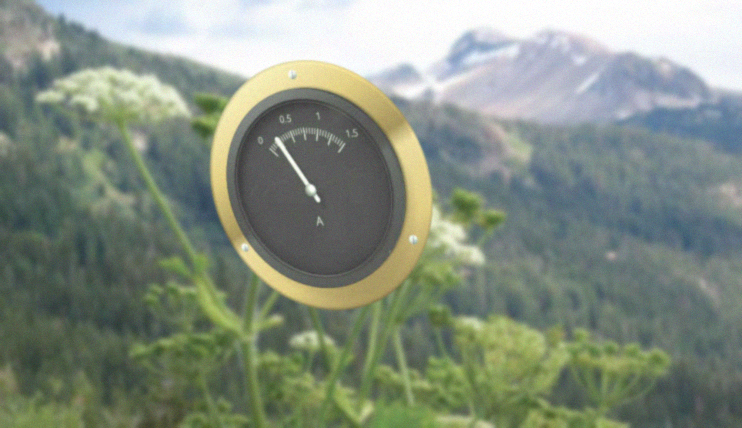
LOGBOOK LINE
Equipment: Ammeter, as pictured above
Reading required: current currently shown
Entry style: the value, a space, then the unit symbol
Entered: 0.25 A
